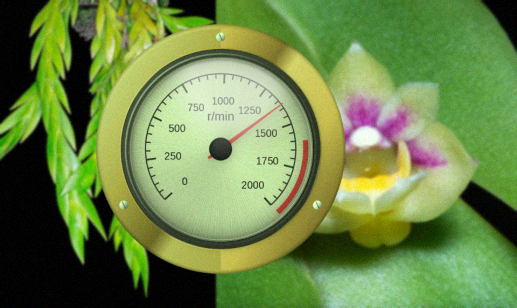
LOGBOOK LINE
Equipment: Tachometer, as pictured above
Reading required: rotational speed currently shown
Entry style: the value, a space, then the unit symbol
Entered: 1375 rpm
